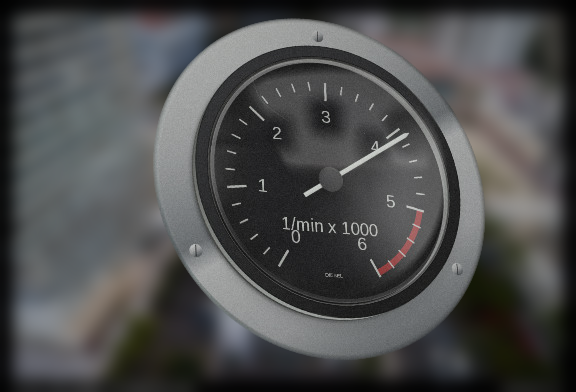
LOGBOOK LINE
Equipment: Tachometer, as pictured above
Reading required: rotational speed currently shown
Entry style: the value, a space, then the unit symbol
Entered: 4100 rpm
